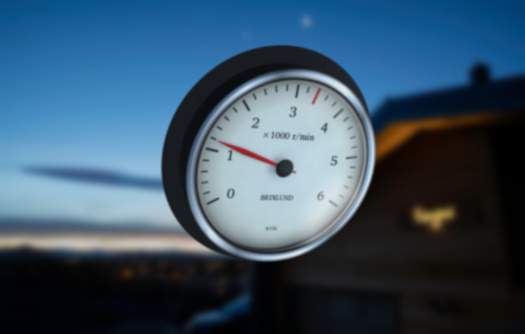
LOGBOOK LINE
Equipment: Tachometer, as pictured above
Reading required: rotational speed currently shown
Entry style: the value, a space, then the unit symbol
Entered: 1200 rpm
